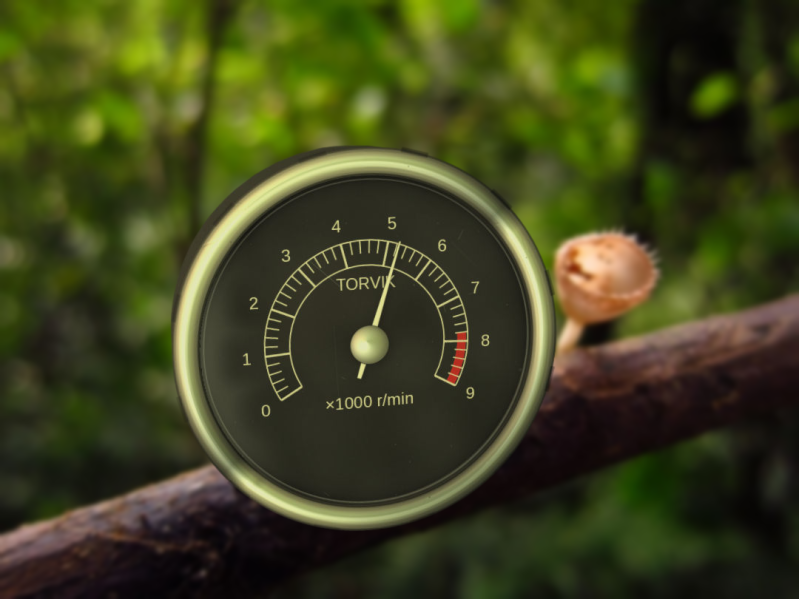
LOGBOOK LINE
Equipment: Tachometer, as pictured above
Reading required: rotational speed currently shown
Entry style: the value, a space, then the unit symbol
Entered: 5200 rpm
